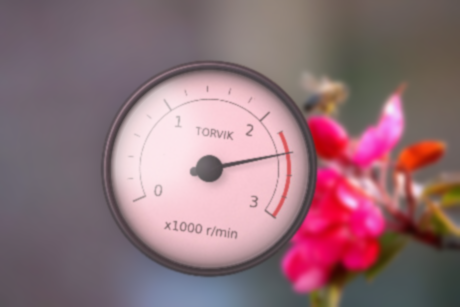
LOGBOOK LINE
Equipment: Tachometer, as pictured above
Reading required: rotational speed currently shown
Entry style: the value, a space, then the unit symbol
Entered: 2400 rpm
